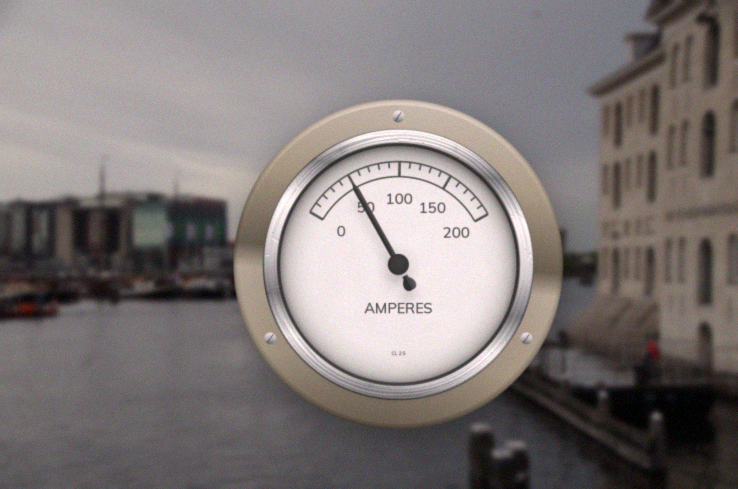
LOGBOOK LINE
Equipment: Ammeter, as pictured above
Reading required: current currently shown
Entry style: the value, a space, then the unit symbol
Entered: 50 A
